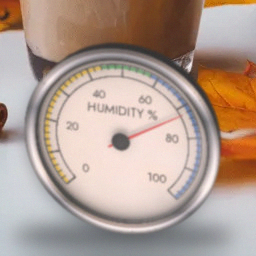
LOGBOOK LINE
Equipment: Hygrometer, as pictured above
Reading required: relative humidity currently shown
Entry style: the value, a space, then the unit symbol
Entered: 72 %
